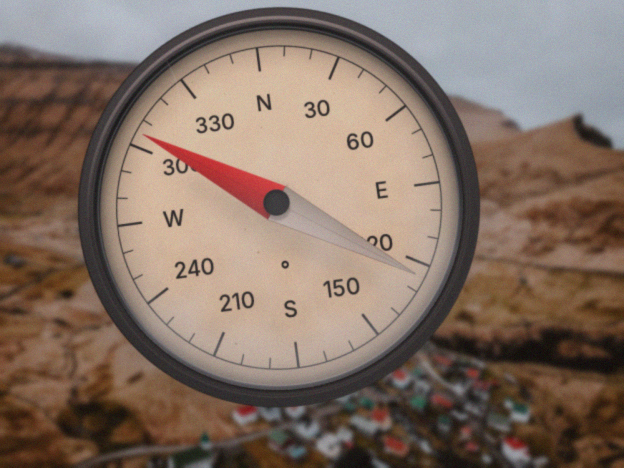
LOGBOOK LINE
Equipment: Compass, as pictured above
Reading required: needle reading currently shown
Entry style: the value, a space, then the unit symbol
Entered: 305 °
